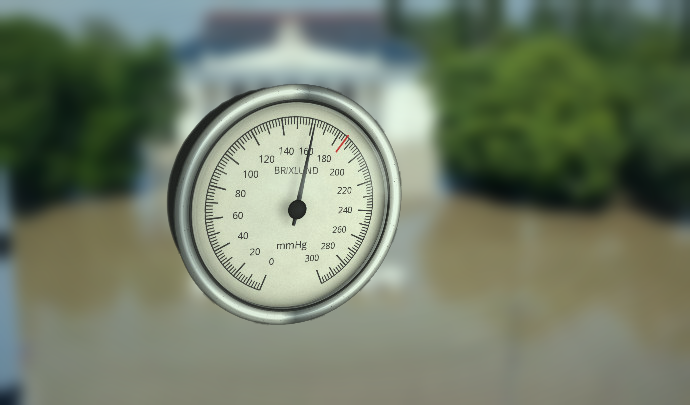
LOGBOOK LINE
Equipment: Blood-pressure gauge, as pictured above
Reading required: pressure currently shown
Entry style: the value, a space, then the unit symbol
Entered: 160 mmHg
